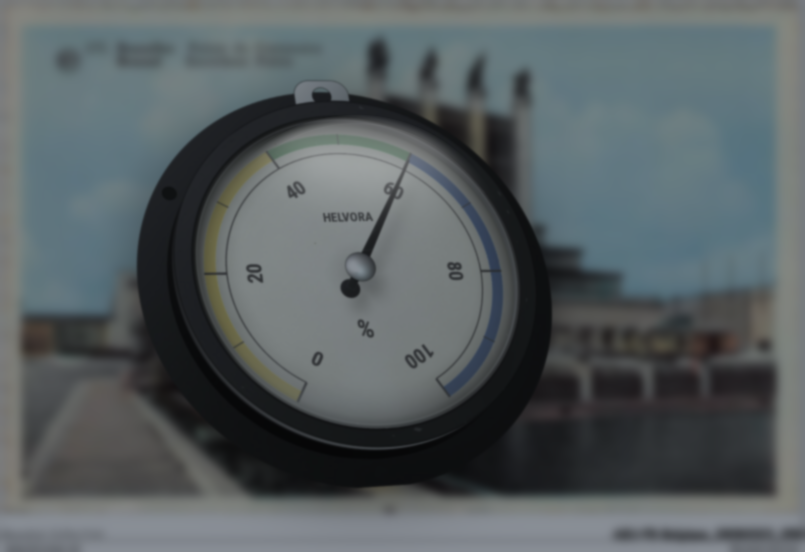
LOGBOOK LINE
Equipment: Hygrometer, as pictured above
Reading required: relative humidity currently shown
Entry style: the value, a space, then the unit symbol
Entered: 60 %
